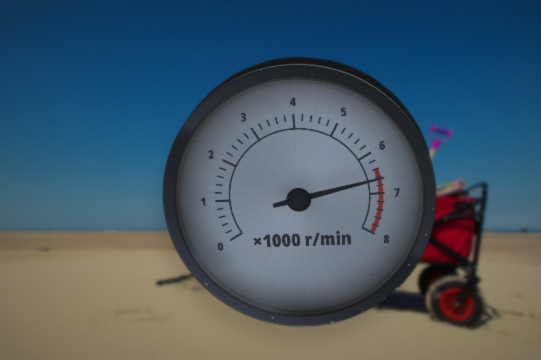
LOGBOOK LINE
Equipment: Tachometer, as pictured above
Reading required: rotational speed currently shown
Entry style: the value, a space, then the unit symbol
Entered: 6600 rpm
